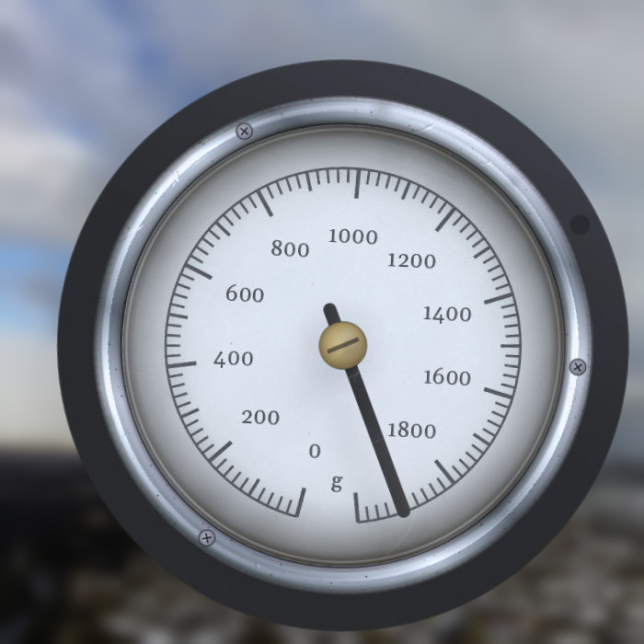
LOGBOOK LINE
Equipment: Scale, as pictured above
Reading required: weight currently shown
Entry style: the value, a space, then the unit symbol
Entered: 1910 g
